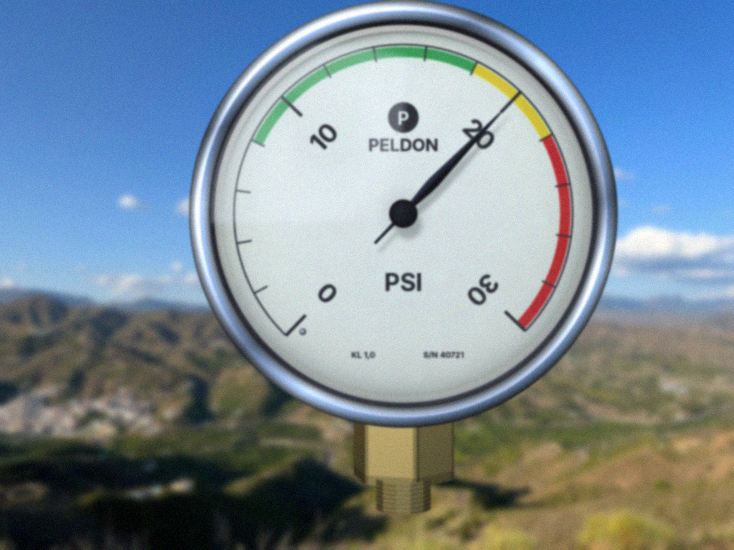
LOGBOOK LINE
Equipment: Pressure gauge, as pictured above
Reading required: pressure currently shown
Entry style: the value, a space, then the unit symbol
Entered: 20 psi
